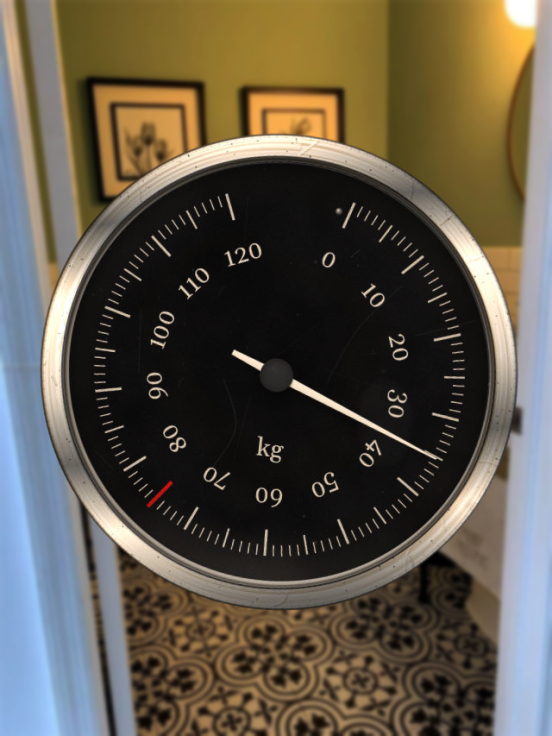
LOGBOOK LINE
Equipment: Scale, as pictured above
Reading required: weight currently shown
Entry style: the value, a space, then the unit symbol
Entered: 35 kg
